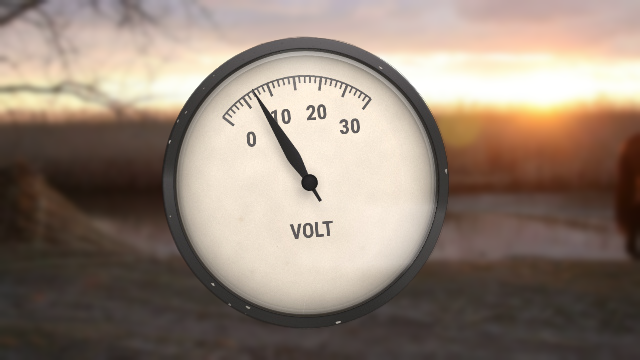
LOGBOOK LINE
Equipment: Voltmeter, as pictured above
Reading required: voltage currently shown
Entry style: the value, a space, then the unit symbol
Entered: 7 V
